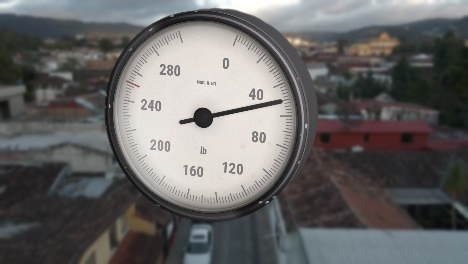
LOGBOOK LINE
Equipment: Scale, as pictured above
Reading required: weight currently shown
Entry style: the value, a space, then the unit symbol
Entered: 50 lb
